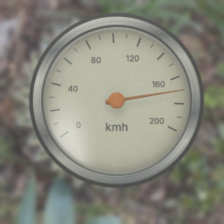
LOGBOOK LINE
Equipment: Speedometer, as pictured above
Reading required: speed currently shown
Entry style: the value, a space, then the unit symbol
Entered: 170 km/h
